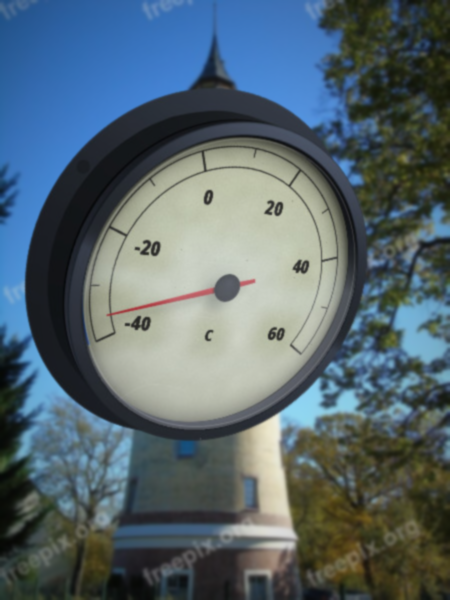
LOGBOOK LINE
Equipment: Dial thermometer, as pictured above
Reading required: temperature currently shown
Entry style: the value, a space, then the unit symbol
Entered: -35 °C
